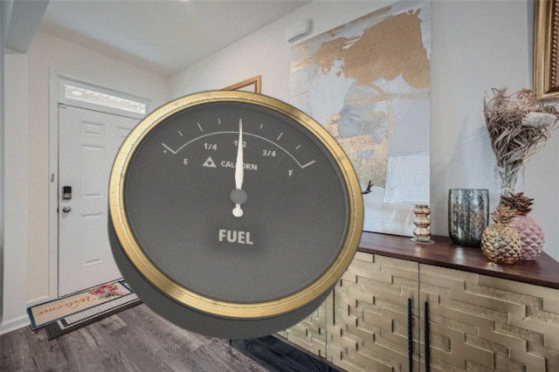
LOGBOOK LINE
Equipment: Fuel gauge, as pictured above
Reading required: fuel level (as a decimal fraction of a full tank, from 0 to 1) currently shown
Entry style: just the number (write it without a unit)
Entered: 0.5
